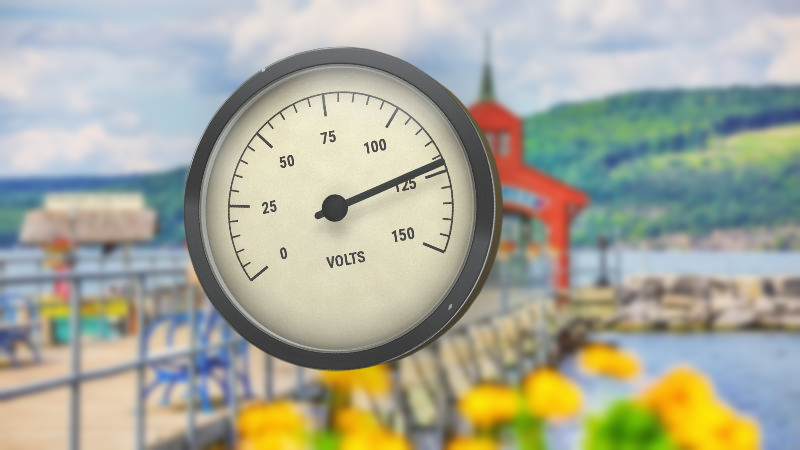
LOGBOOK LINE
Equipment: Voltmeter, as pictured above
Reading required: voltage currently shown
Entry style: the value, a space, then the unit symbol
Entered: 122.5 V
